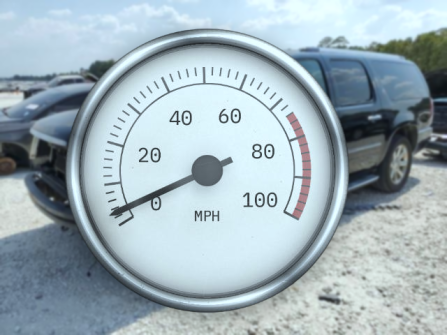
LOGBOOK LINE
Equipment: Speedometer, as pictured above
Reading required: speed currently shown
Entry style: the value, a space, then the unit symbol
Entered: 3 mph
